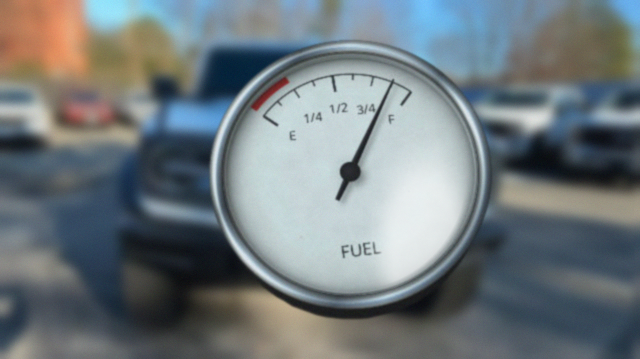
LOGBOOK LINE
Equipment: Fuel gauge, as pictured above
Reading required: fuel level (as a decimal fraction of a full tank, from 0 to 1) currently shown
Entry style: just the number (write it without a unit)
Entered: 0.875
